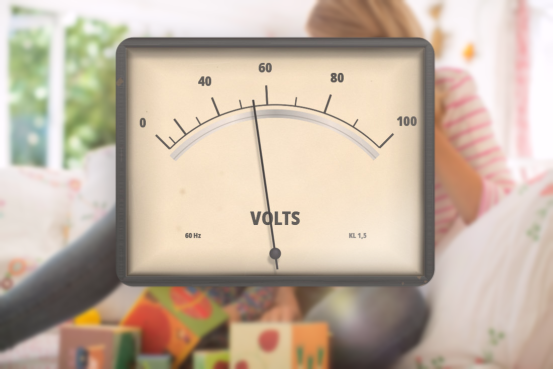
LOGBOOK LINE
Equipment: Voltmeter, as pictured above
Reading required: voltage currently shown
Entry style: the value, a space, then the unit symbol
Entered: 55 V
